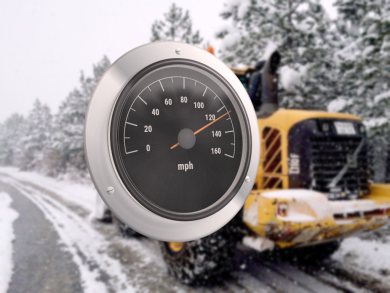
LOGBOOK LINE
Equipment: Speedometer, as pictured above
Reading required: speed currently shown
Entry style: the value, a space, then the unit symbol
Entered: 125 mph
